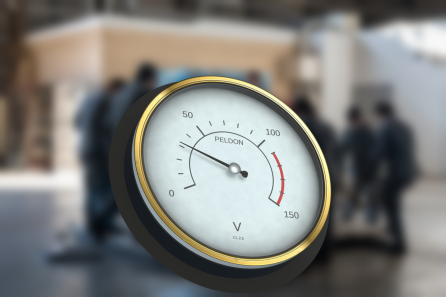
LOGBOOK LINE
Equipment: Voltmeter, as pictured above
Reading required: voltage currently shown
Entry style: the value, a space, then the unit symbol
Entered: 30 V
